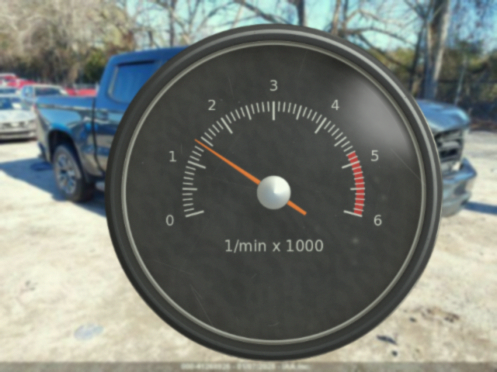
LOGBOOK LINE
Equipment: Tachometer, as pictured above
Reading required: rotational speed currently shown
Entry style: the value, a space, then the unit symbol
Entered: 1400 rpm
